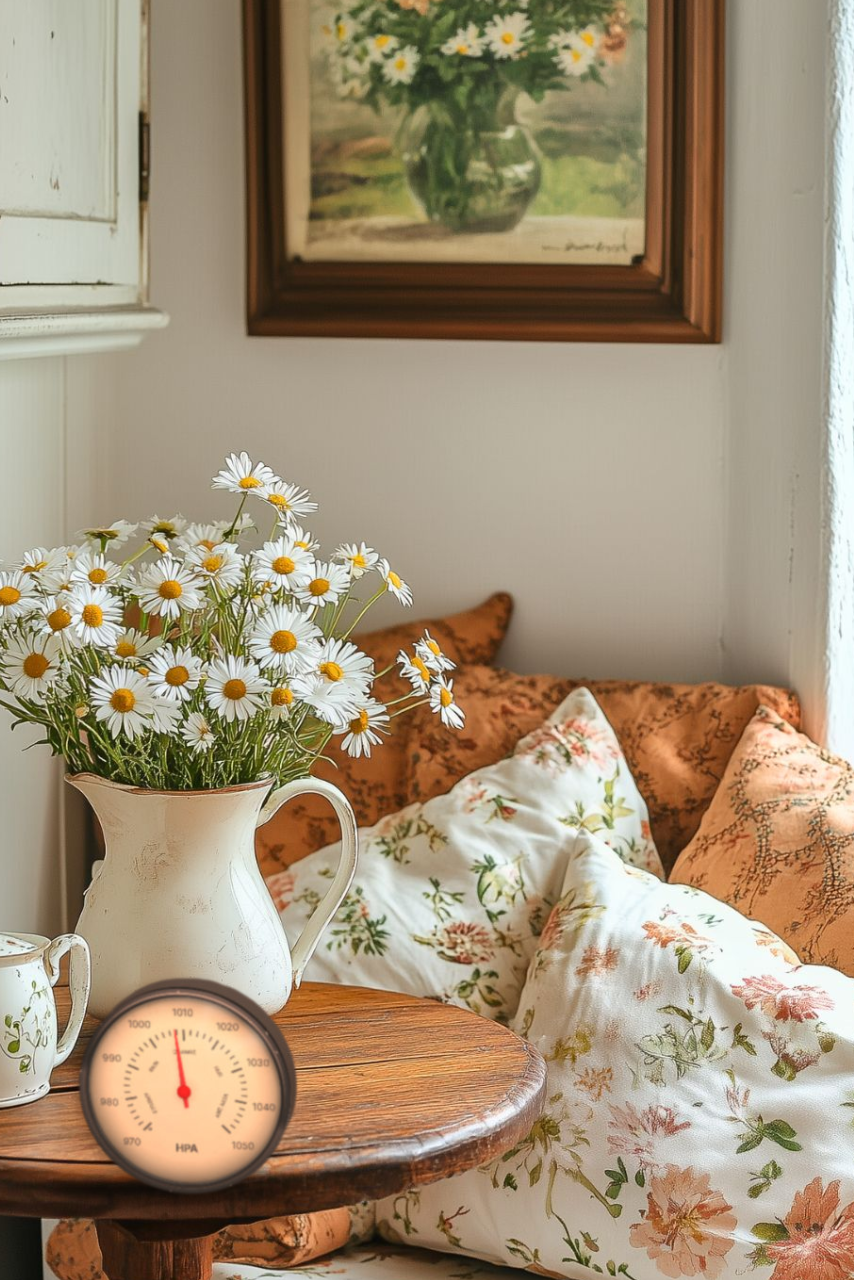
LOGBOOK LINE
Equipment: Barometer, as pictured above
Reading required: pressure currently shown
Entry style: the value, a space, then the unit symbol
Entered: 1008 hPa
